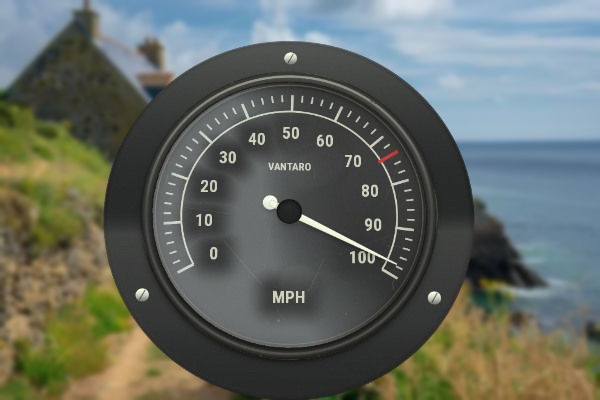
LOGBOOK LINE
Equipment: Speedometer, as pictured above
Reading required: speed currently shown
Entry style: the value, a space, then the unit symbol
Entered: 98 mph
